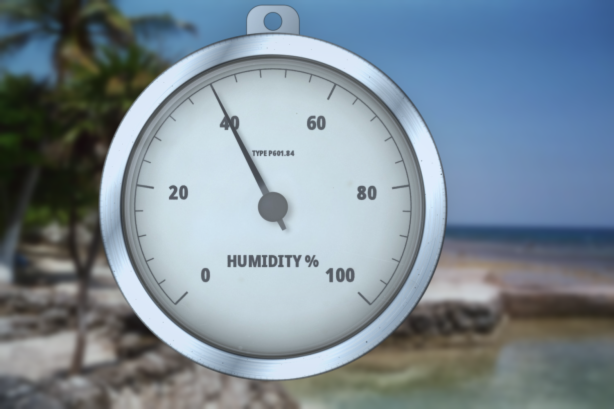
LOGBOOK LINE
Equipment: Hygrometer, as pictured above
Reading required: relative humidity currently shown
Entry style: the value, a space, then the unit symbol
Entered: 40 %
